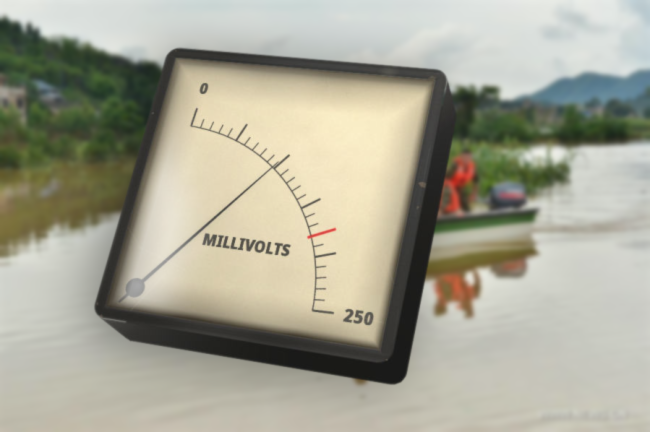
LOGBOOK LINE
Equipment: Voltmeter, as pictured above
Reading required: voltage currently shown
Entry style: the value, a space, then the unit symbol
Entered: 100 mV
